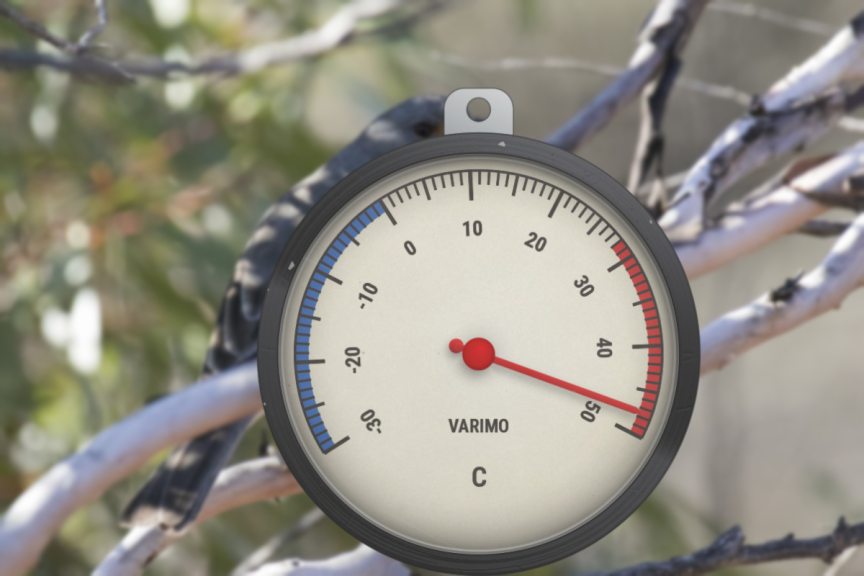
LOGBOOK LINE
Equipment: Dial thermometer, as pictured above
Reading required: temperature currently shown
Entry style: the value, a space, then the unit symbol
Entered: 47.5 °C
